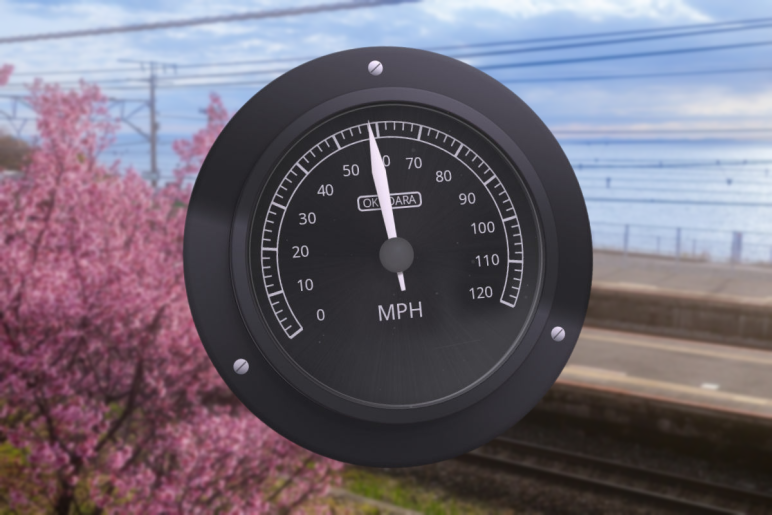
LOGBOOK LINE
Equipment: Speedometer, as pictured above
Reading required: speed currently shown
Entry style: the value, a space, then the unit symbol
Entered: 58 mph
